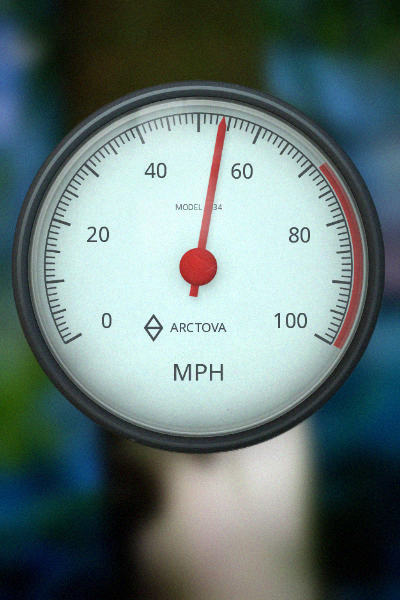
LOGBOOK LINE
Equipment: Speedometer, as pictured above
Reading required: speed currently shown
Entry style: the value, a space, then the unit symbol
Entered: 54 mph
